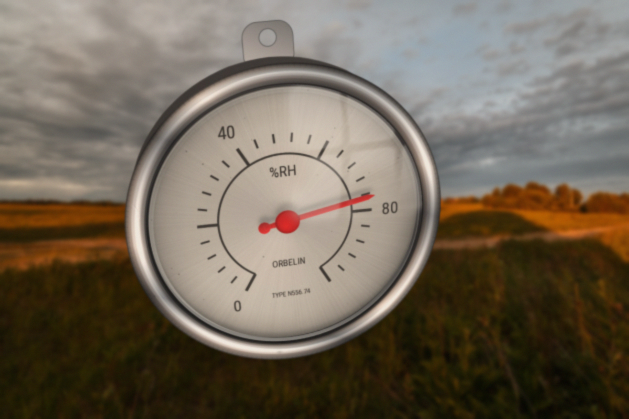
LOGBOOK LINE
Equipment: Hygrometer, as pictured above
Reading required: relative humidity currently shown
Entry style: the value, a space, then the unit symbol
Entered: 76 %
